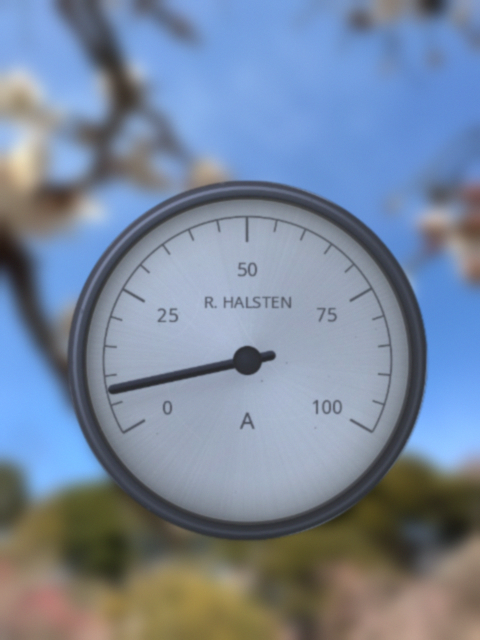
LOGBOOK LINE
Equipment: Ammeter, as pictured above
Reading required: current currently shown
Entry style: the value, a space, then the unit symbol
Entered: 7.5 A
